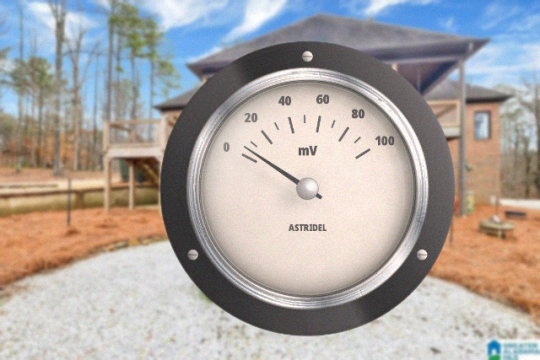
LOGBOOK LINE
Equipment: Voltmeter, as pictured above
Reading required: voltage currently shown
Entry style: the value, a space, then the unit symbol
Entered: 5 mV
